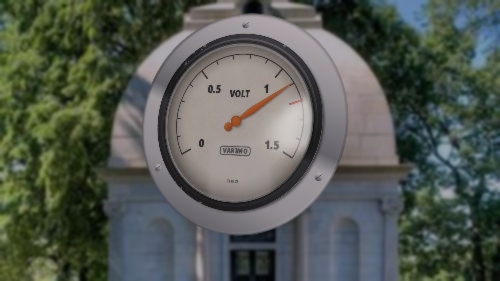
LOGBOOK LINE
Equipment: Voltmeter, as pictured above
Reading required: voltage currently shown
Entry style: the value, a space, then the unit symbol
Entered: 1.1 V
